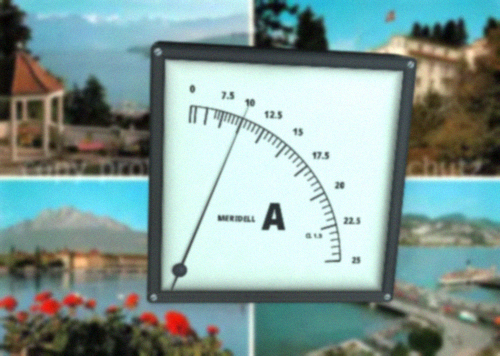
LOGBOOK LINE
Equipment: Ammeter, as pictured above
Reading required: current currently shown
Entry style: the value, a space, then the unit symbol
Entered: 10 A
